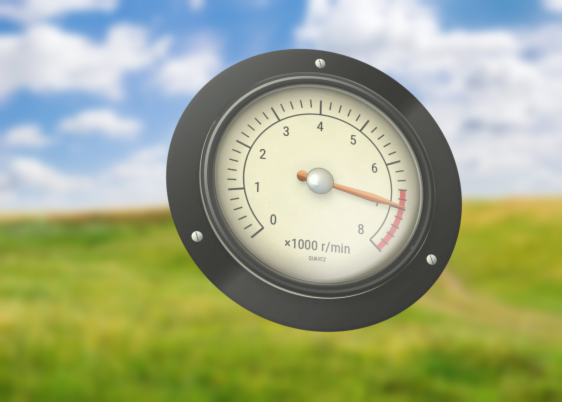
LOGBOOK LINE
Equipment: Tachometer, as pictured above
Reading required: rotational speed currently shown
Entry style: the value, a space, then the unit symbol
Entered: 7000 rpm
